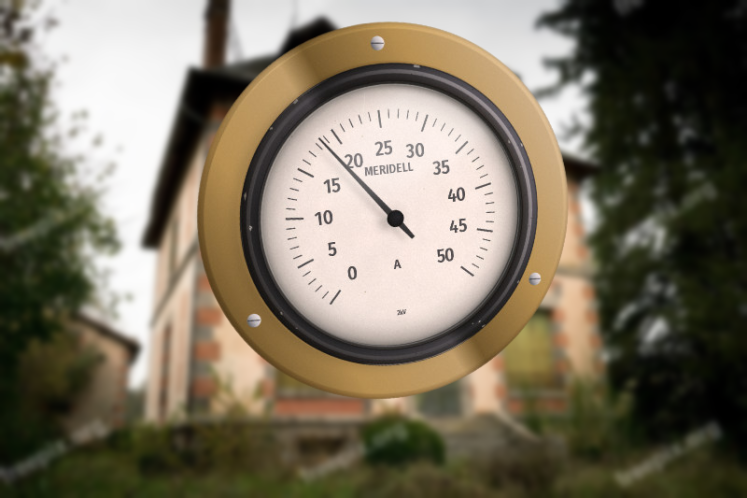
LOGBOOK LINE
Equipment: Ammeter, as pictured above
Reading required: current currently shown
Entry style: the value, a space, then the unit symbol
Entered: 18.5 A
